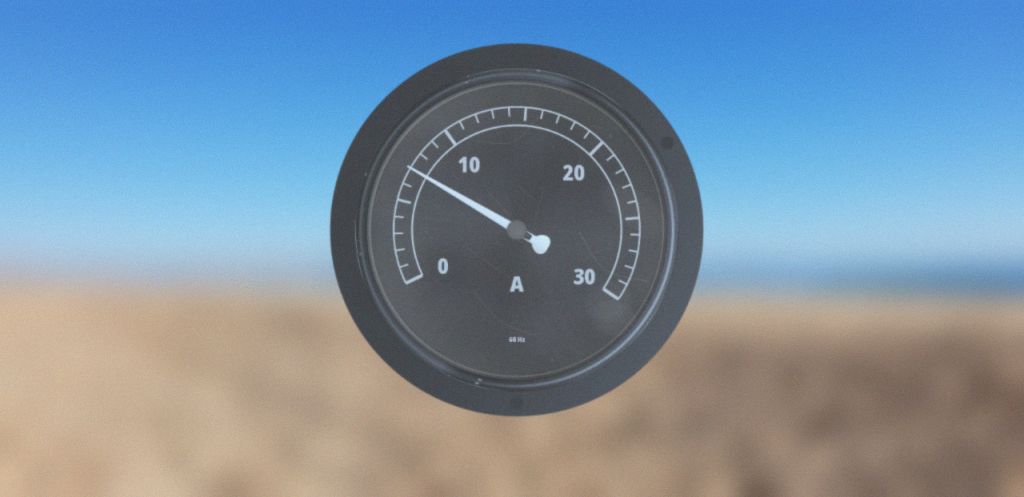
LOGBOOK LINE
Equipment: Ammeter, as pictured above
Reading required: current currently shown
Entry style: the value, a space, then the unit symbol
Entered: 7 A
